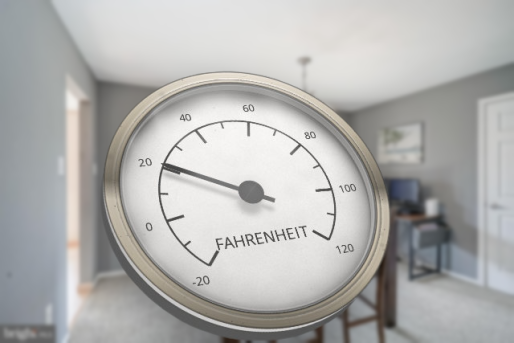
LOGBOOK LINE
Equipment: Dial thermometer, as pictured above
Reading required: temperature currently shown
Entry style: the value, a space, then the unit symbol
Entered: 20 °F
